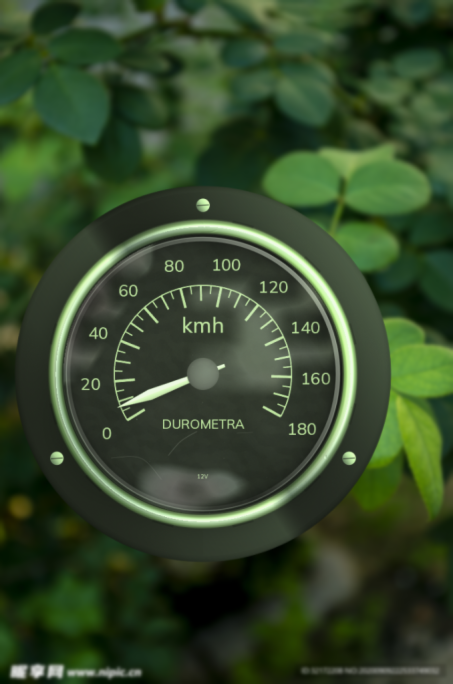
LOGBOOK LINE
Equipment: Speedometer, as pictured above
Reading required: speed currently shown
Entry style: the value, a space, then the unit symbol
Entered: 7.5 km/h
